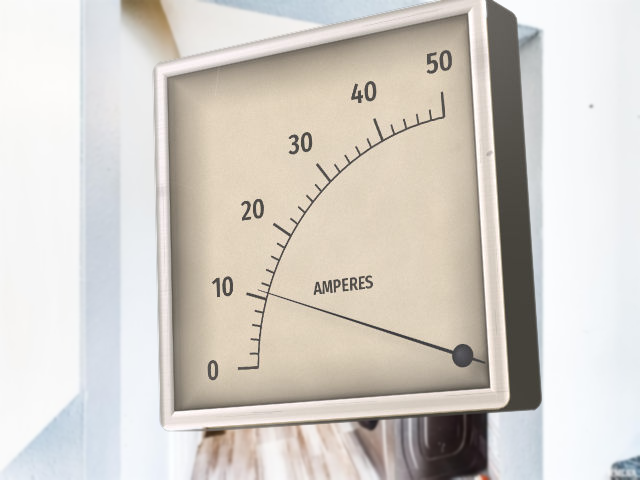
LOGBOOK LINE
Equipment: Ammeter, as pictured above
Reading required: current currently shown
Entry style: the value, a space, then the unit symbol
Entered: 11 A
